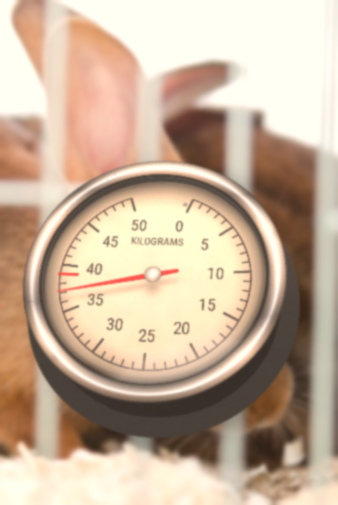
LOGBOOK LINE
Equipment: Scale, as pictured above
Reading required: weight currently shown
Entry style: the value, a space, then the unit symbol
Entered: 37 kg
